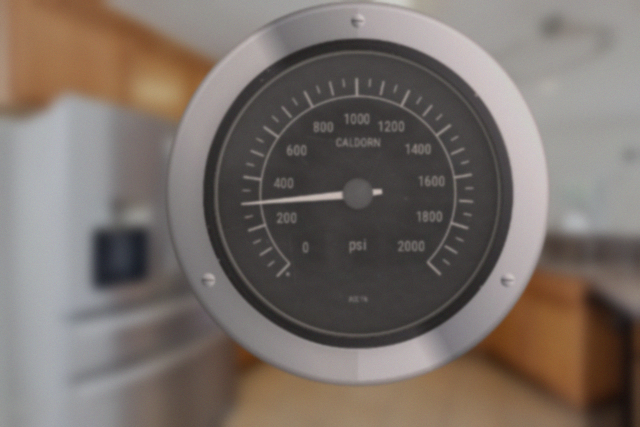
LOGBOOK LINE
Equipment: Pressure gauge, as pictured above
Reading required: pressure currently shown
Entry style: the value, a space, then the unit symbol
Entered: 300 psi
